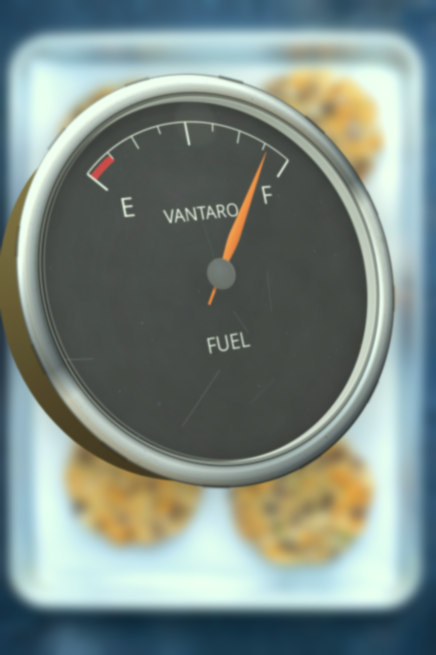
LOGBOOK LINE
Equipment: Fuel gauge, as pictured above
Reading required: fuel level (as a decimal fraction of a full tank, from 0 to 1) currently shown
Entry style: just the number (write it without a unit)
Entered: 0.875
